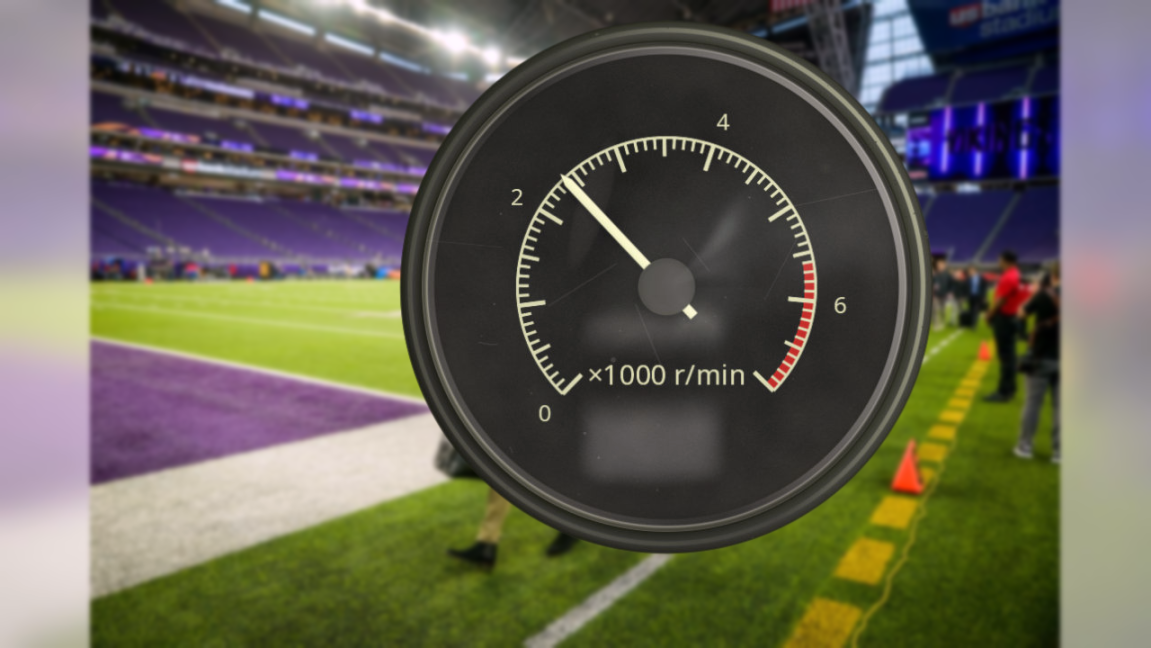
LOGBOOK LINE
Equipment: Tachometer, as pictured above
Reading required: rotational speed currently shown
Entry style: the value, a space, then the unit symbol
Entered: 2400 rpm
